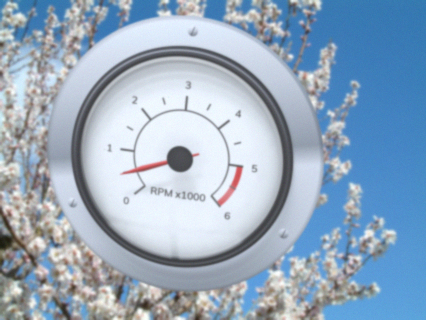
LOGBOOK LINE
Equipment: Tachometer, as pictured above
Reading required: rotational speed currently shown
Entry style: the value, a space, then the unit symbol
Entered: 500 rpm
